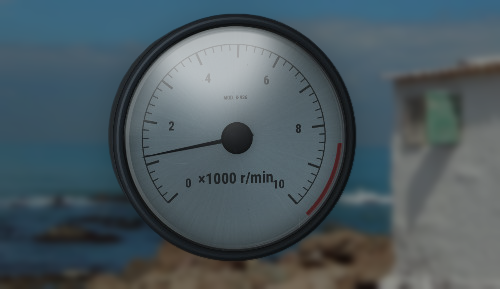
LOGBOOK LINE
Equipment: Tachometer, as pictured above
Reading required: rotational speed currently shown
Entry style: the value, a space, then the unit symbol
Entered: 1200 rpm
